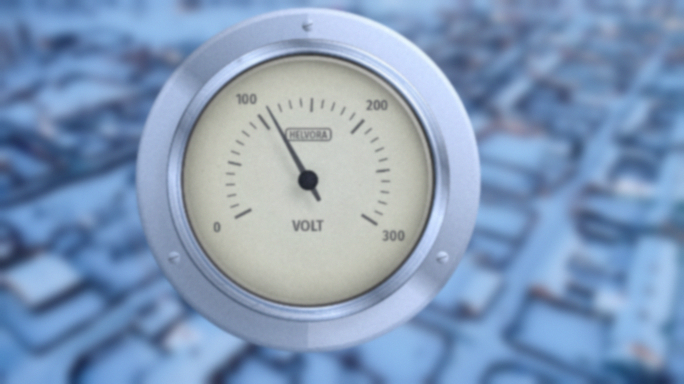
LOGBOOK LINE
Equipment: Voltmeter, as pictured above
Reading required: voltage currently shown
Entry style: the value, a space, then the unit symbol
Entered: 110 V
